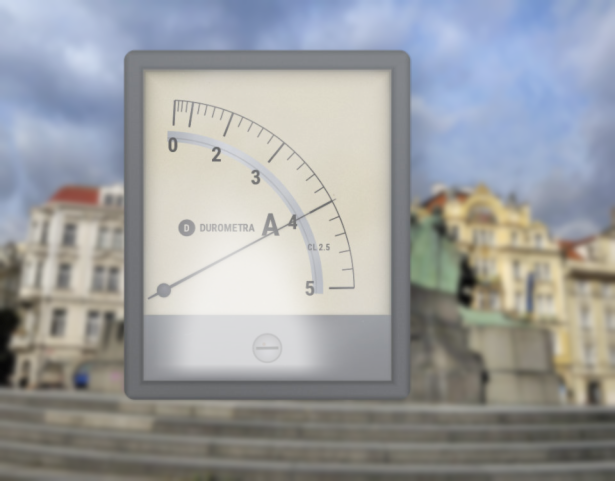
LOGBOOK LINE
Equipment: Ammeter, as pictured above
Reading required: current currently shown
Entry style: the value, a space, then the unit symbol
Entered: 4 A
